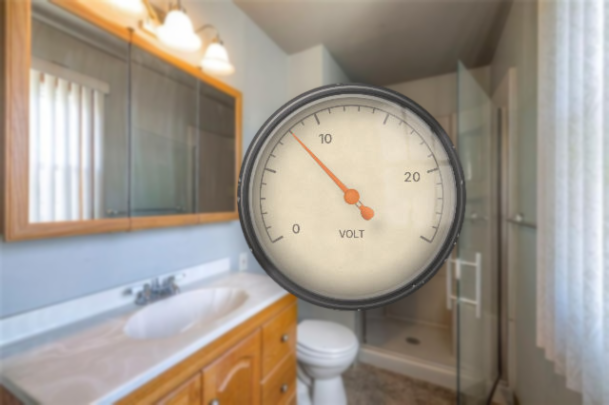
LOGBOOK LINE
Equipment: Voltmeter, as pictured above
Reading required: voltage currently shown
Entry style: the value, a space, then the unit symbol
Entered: 8 V
